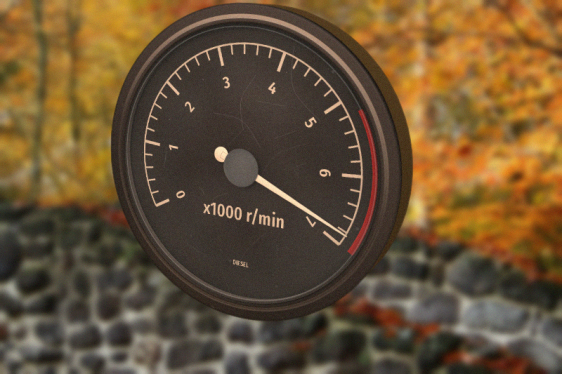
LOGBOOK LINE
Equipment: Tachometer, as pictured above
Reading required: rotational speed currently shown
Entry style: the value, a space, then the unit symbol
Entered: 6800 rpm
